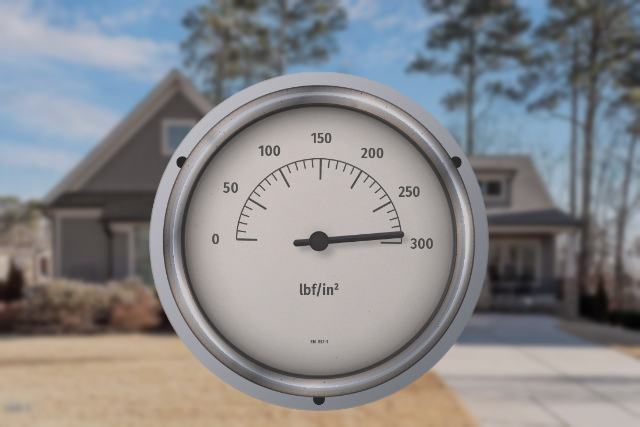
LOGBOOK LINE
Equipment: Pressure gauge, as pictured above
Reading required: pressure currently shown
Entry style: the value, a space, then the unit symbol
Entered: 290 psi
